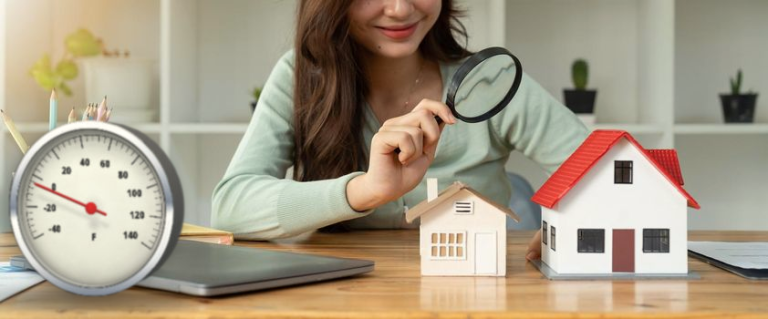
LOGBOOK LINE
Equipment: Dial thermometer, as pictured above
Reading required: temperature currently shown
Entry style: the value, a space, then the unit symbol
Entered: -4 °F
